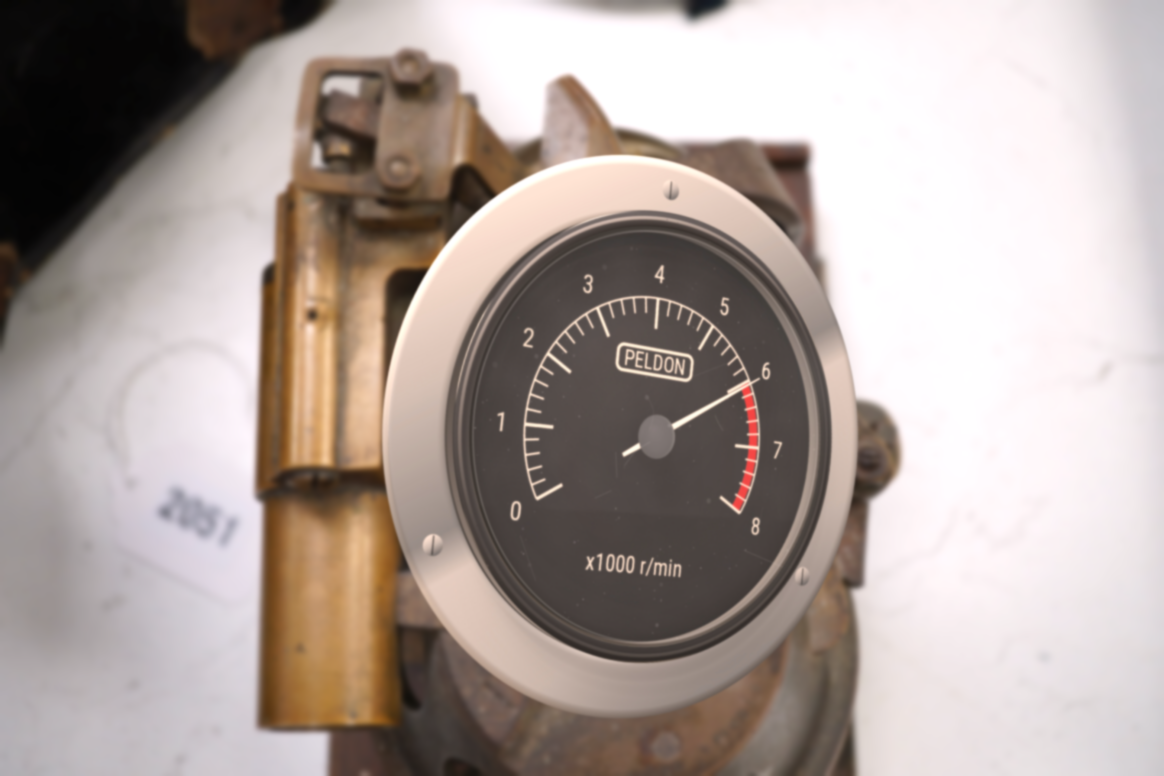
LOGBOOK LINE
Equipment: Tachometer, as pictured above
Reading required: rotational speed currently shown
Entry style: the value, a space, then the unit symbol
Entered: 6000 rpm
